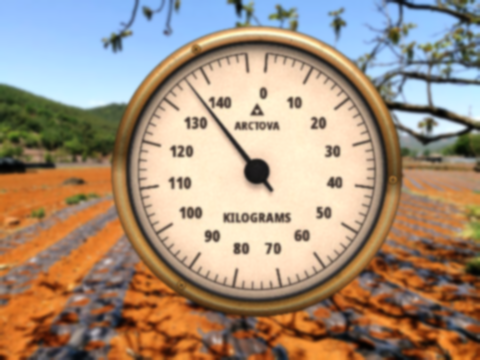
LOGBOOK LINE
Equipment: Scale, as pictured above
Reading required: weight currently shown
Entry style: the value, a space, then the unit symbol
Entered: 136 kg
